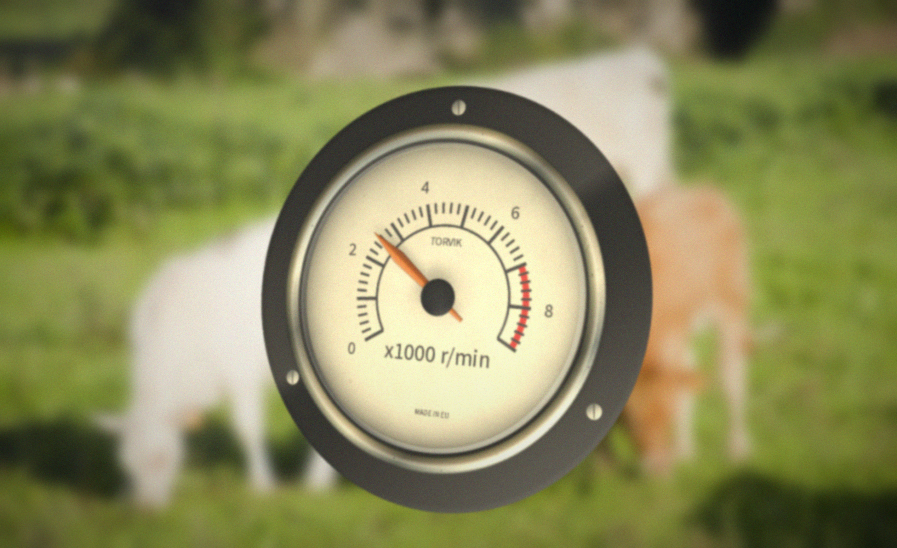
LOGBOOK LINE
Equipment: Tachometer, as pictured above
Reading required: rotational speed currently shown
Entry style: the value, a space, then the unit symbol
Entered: 2600 rpm
